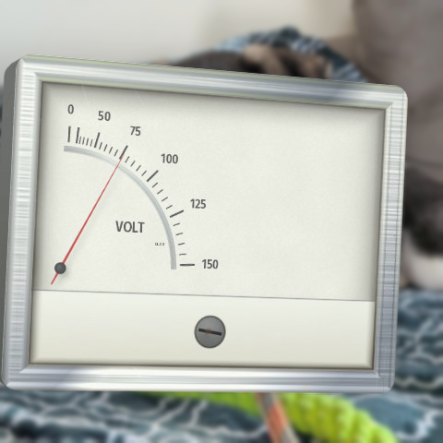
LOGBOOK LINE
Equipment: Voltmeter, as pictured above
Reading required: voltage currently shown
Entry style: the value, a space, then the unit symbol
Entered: 75 V
